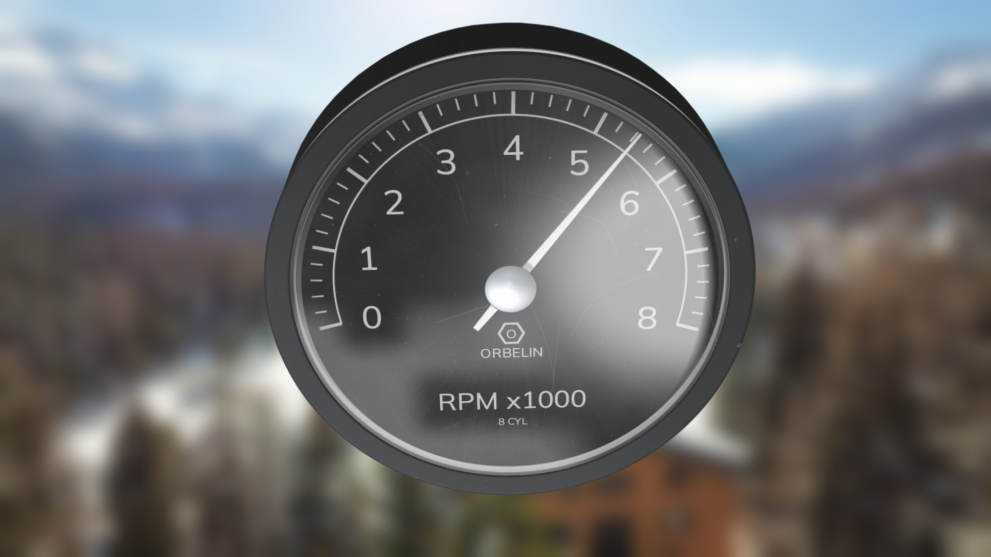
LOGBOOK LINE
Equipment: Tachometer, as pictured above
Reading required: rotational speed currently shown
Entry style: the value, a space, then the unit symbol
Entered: 5400 rpm
